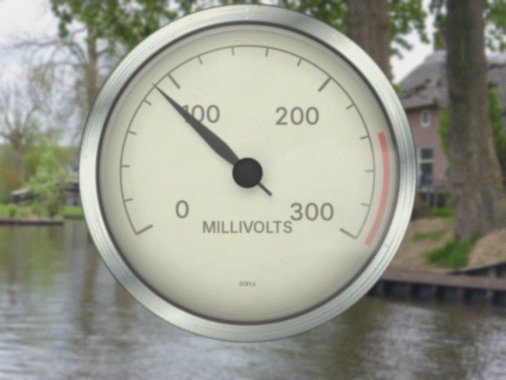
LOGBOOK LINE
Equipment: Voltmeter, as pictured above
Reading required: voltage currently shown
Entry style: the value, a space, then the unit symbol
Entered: 90 mV
